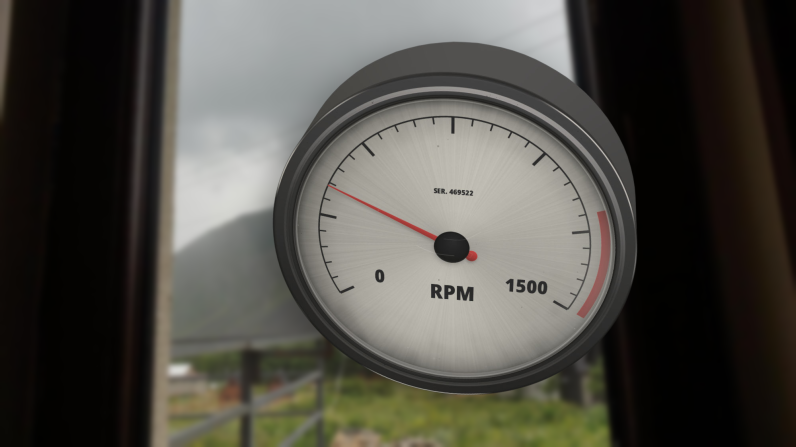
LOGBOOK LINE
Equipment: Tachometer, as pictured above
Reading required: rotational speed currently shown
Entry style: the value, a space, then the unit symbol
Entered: 350 rpm
